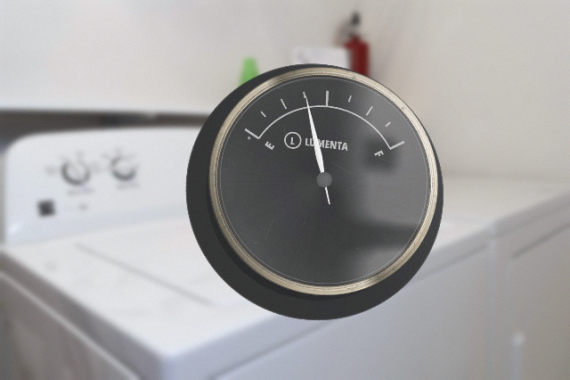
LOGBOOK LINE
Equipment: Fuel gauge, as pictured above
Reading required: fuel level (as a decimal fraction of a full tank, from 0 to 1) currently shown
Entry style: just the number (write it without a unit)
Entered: 0.375
